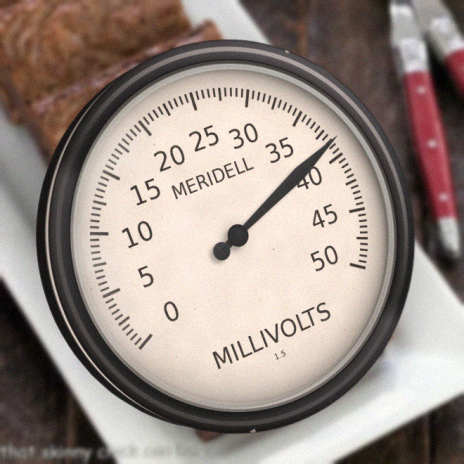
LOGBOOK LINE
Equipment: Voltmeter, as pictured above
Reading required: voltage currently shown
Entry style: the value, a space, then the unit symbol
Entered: 38.5 mV
